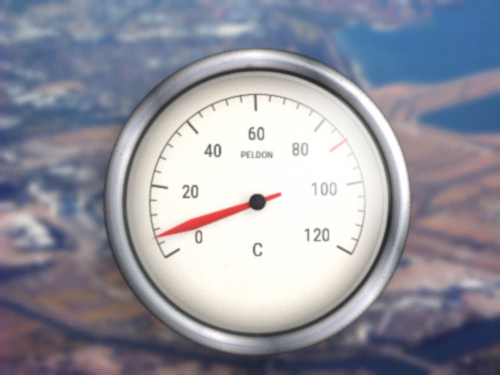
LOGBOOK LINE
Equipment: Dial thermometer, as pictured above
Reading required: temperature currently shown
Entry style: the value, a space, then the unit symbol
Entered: 6 °C
